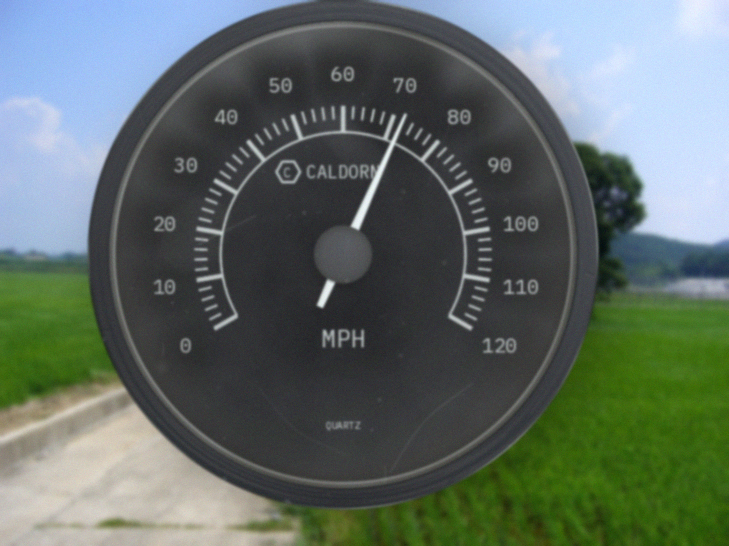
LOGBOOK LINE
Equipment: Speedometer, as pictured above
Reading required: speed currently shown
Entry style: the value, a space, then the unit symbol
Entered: 72 mph
